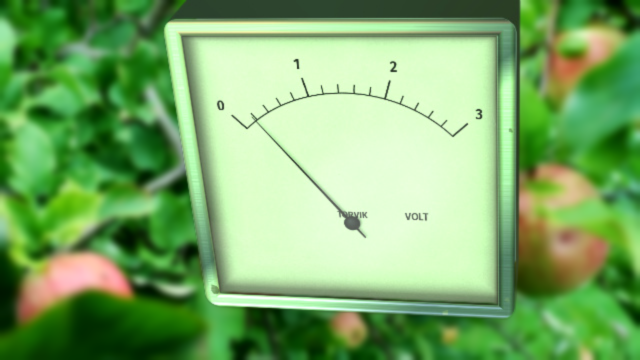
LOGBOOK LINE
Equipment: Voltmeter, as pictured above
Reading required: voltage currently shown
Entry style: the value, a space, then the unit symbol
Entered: 0.2 V
